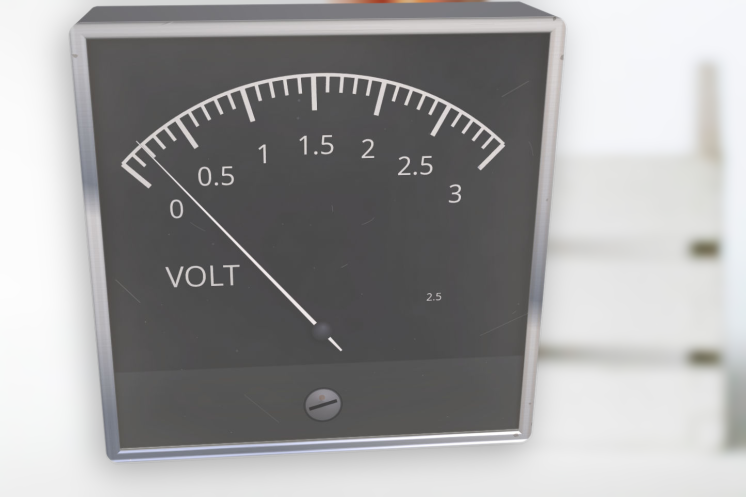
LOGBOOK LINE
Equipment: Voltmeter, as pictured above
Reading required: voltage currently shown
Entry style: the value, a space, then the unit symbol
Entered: 0.2 V
